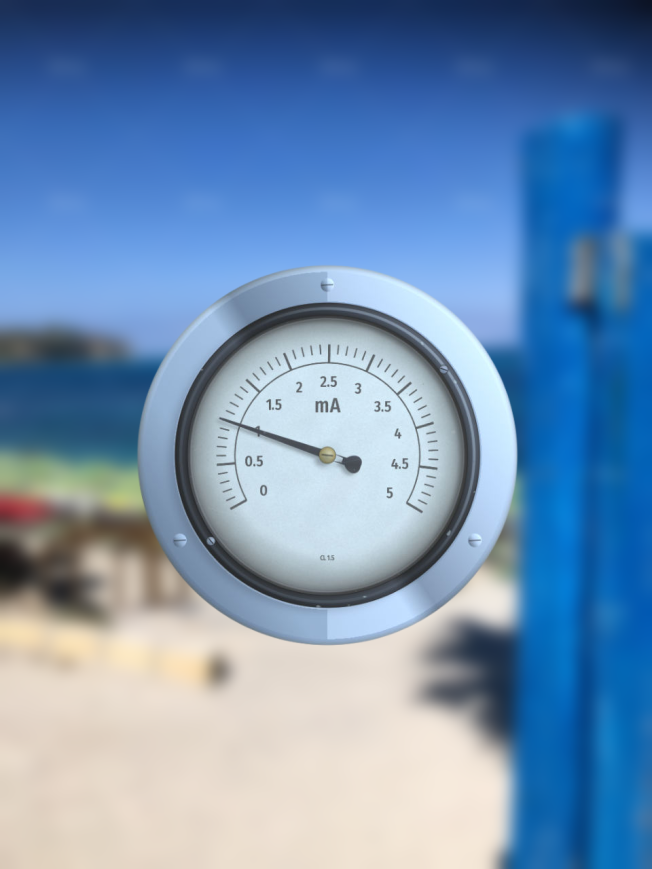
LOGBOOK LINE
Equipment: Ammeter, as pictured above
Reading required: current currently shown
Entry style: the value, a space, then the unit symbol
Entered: 1 mA
